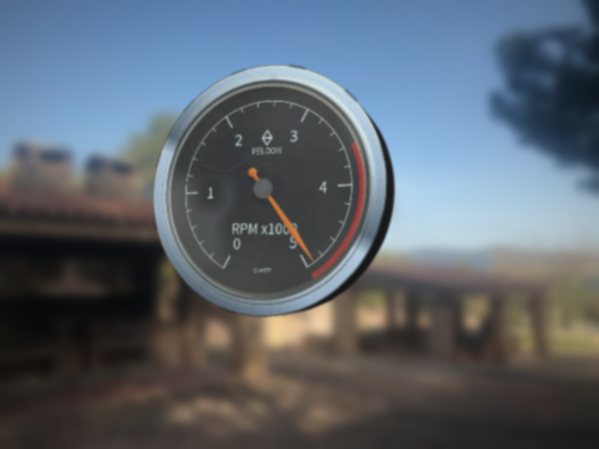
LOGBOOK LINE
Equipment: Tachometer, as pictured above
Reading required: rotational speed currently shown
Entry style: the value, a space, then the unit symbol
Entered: 4900 rpm
